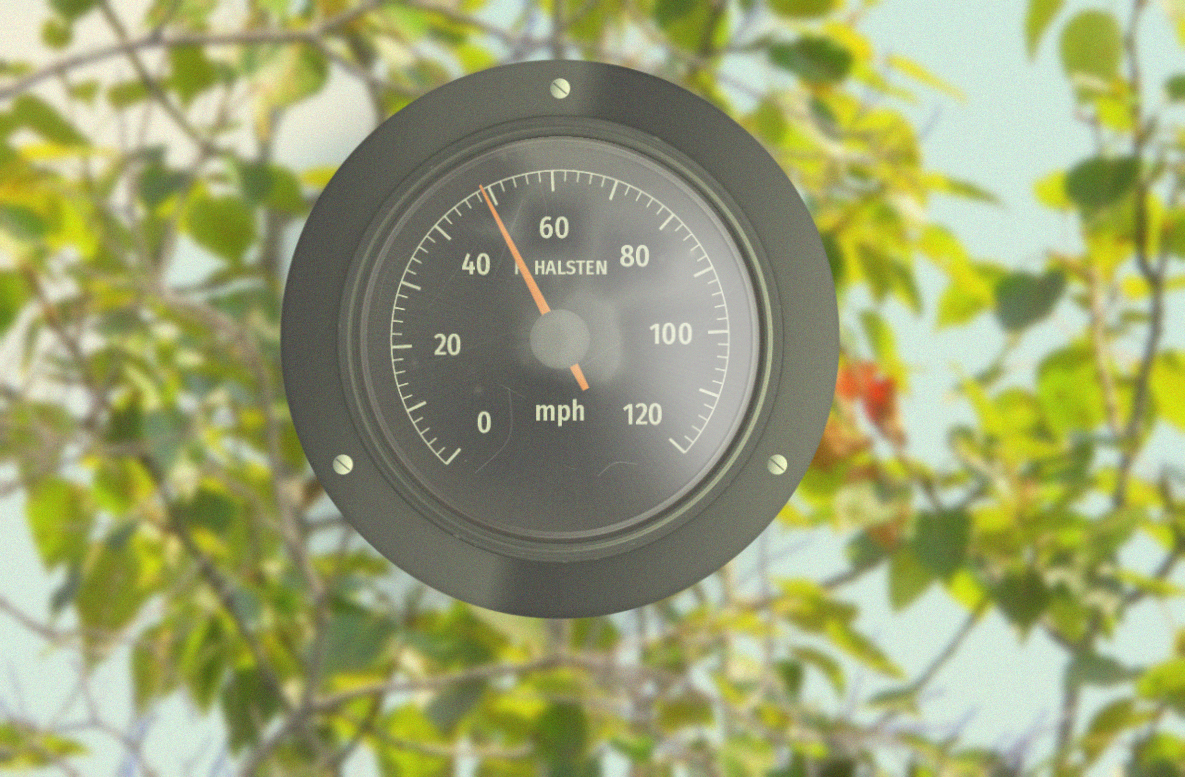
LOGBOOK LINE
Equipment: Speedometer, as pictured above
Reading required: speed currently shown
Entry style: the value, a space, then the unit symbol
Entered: 49 mph
